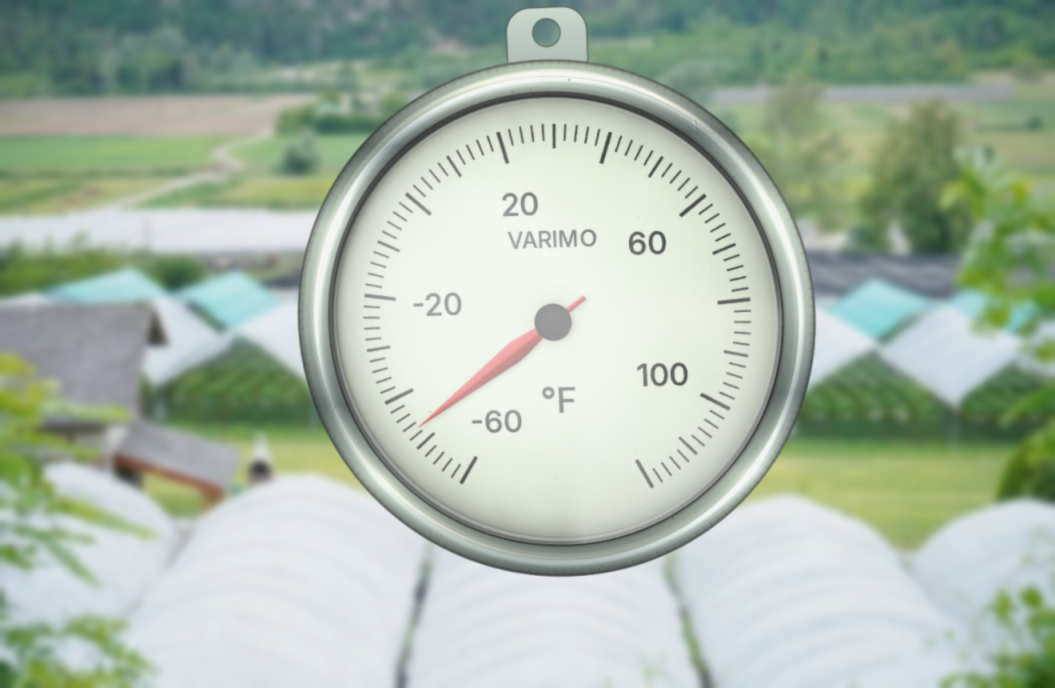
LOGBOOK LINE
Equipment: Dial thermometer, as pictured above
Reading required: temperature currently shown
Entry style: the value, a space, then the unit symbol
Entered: -47 °F
